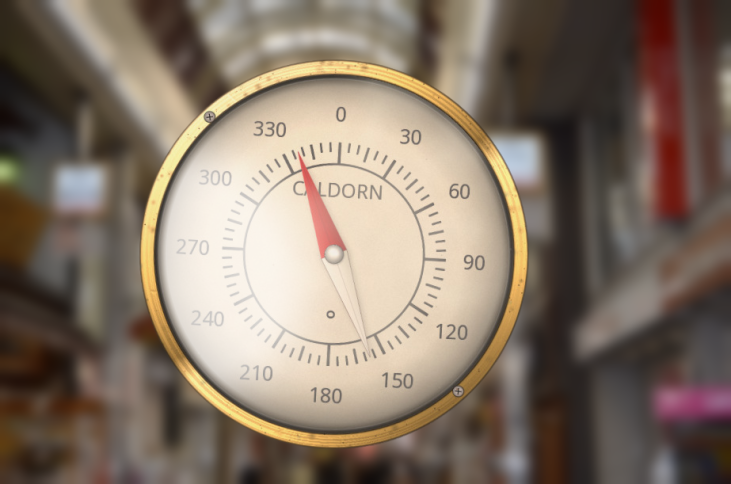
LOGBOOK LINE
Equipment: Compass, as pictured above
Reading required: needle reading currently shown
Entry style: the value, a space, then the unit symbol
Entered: 337.5 °
